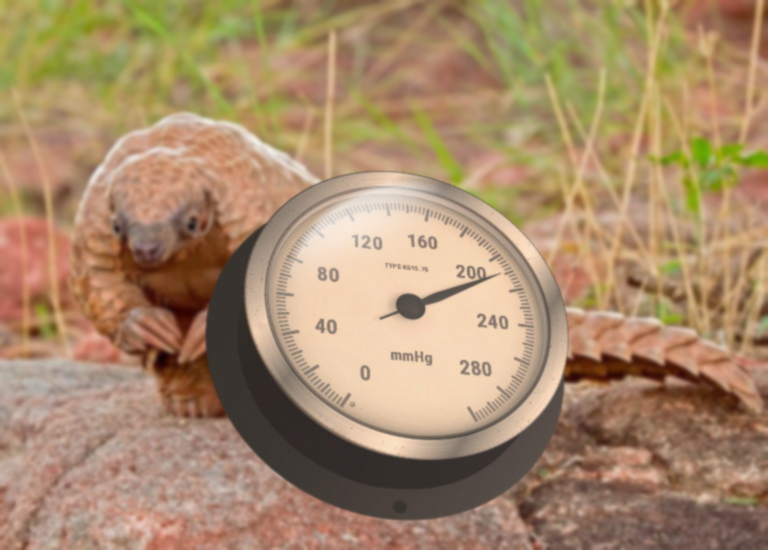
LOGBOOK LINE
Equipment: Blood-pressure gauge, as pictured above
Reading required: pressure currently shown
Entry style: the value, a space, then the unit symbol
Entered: 210 mmHg
